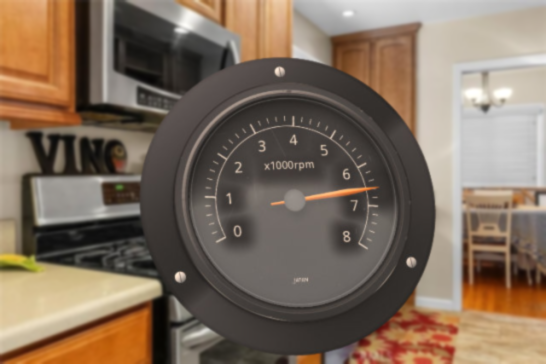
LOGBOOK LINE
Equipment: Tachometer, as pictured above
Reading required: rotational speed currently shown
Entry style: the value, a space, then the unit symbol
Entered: 6600 rpm
